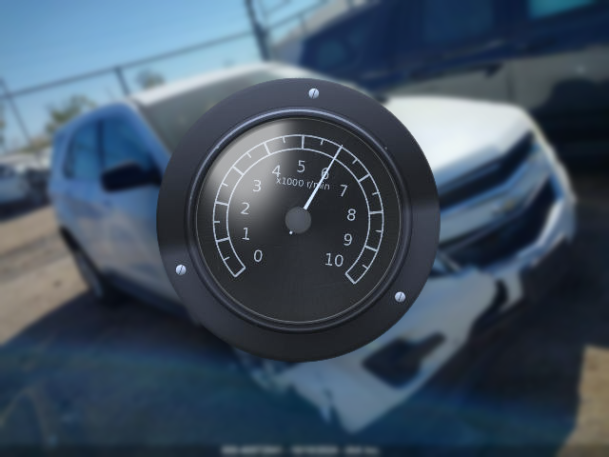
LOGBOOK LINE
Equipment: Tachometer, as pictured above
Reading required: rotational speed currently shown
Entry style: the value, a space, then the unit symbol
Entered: 6000 rpm
